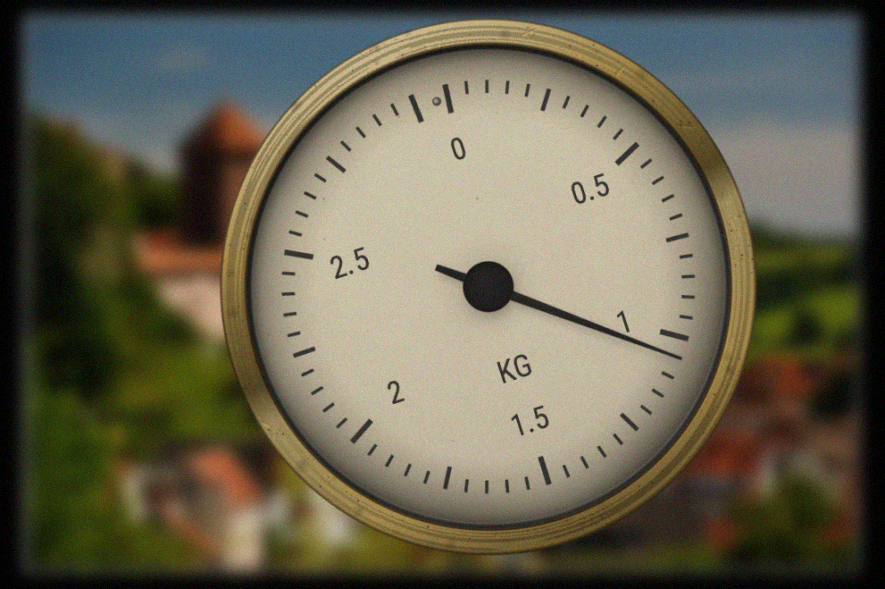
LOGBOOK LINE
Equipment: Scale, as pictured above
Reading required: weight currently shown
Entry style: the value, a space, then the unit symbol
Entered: 1.05 kg
